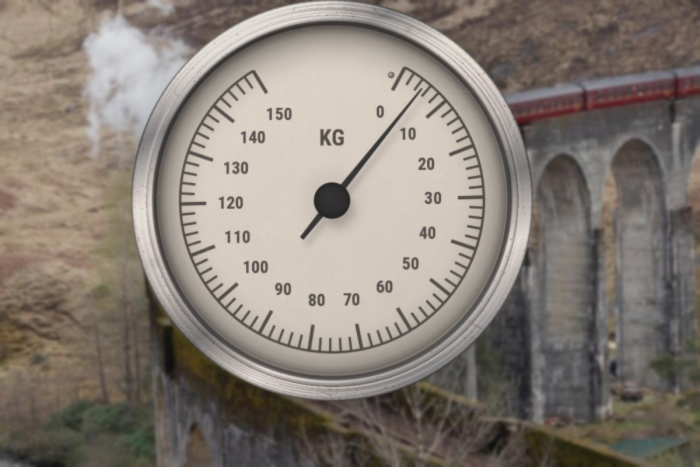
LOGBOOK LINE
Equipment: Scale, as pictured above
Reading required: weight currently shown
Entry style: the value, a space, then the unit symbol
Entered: 5 kg
